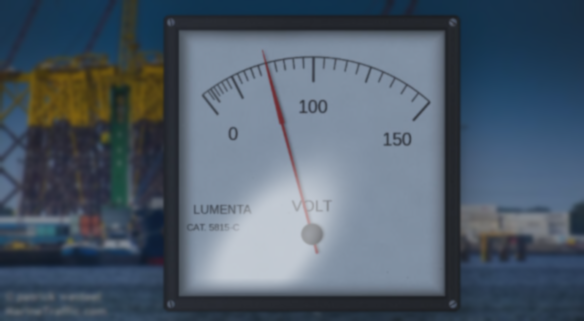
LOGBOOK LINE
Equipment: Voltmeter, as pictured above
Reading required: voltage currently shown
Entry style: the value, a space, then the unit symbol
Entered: 75 V
